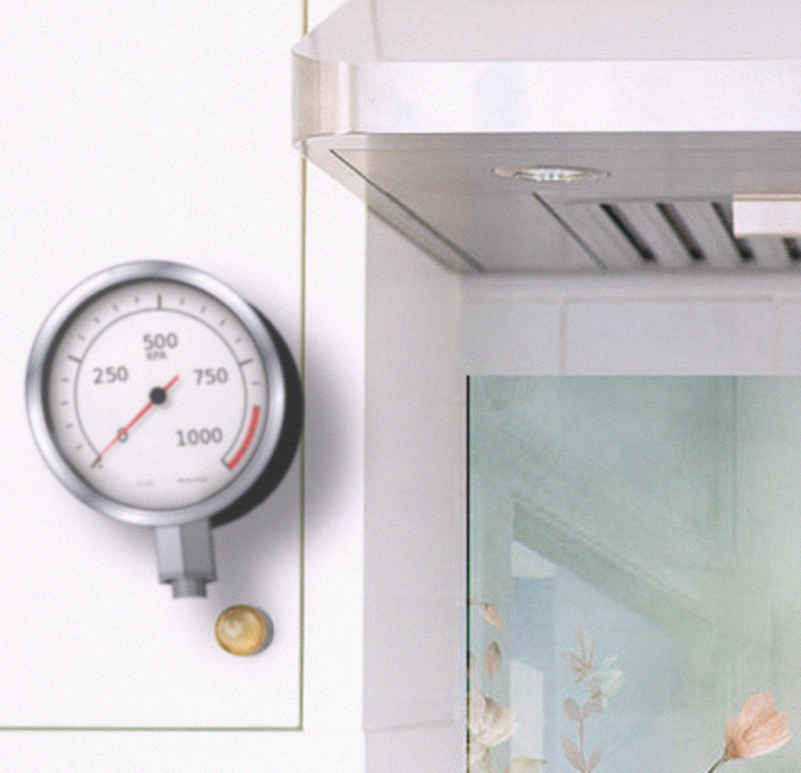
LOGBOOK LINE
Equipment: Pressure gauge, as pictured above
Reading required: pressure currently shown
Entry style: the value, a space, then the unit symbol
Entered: 0 kPa
